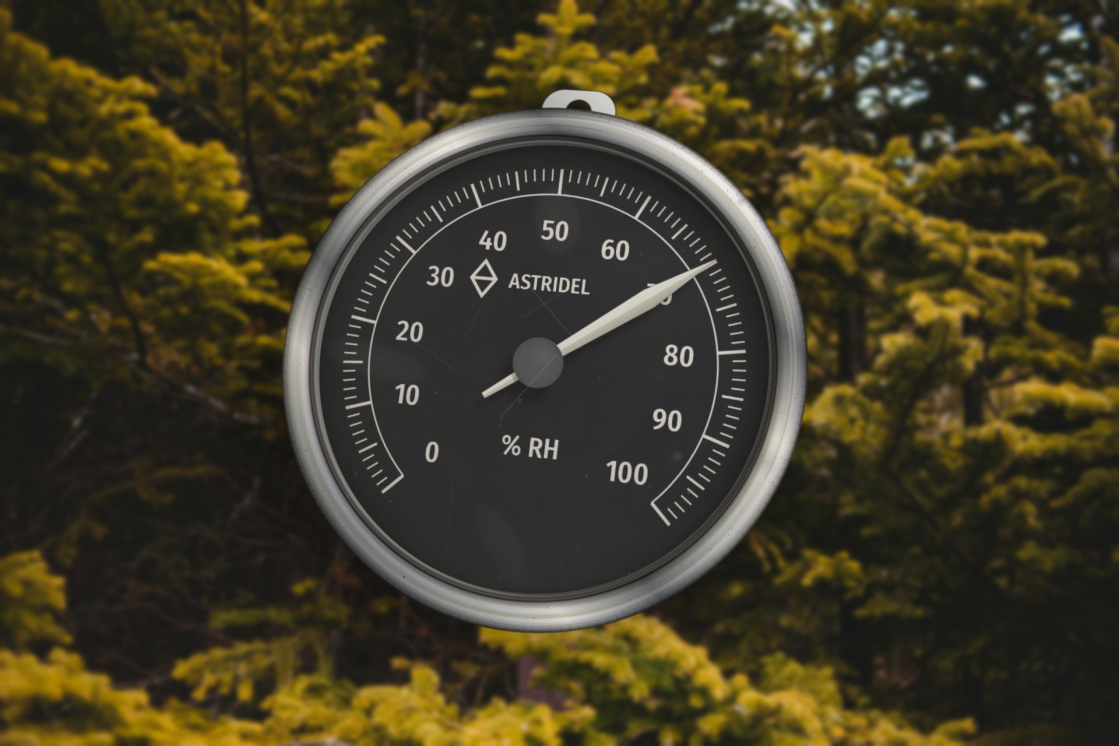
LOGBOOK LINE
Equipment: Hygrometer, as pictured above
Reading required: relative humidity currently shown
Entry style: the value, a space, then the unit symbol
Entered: 70 %
